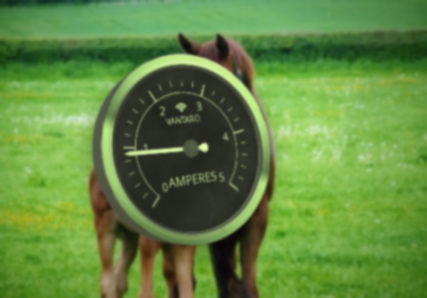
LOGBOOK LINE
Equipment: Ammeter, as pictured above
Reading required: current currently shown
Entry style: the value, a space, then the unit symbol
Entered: 0.9 A
